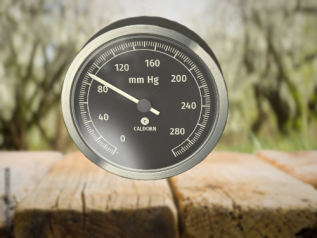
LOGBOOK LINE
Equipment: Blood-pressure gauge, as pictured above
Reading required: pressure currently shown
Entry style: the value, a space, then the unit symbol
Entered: 90 mmHg
